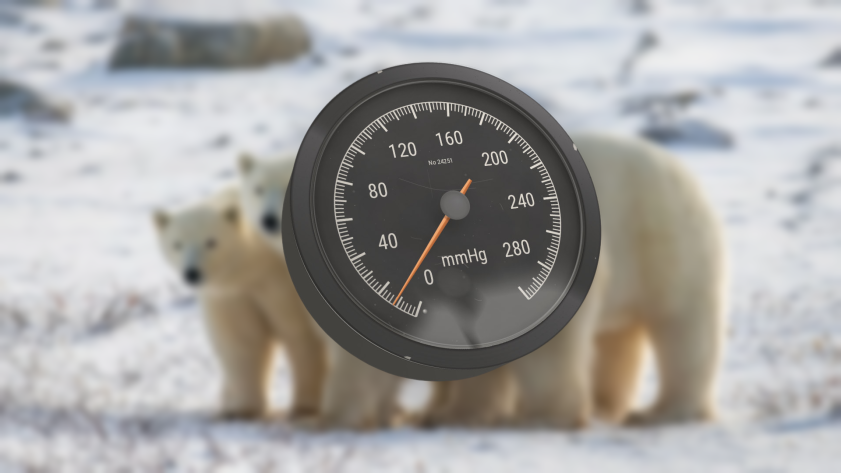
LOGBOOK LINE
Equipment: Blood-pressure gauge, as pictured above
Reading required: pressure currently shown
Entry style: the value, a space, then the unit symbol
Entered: 12 mmHg
